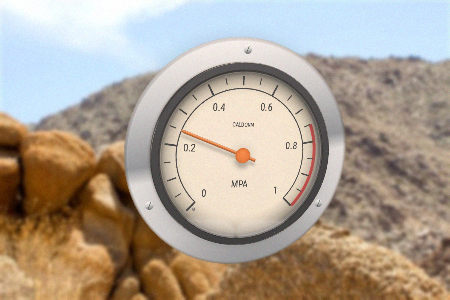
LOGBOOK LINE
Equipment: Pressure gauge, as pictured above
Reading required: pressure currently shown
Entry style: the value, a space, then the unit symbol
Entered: 0.25 MPa
